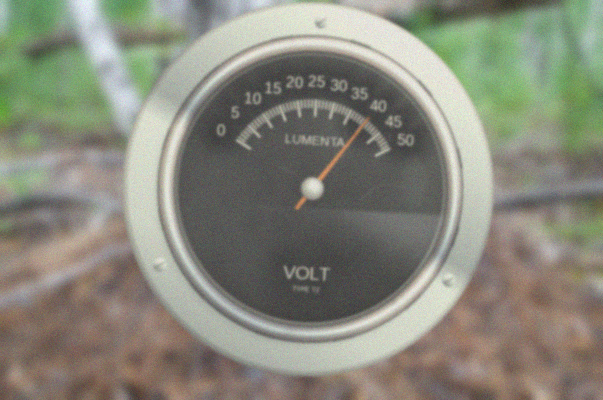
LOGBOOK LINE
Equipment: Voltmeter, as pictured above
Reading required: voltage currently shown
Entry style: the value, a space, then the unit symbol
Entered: 40 V
